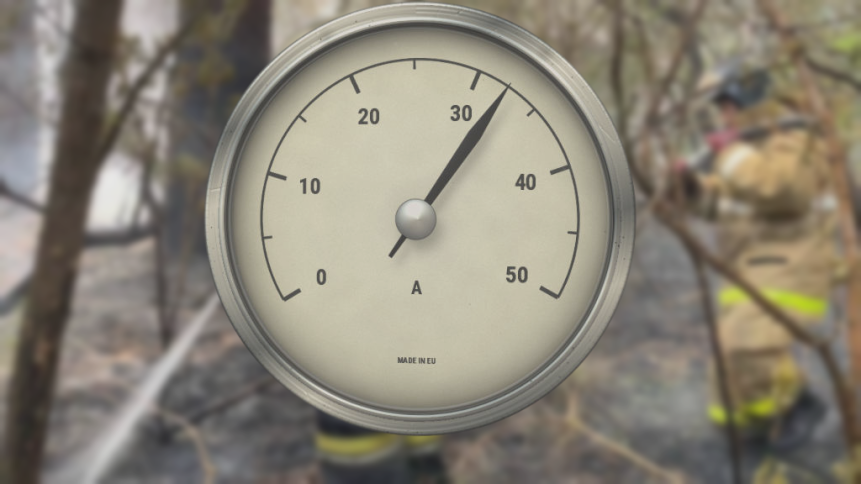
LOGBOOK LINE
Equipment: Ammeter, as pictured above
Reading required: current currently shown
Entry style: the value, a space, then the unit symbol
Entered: 32.5 A
